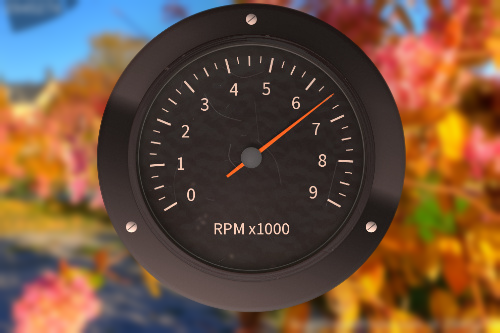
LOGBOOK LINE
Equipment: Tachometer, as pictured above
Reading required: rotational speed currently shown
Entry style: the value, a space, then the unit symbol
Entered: 6500 rpm
